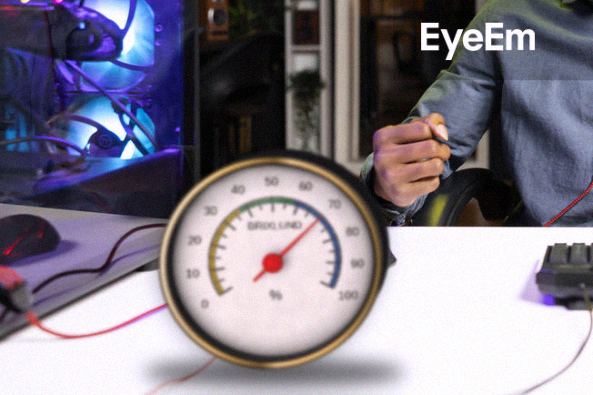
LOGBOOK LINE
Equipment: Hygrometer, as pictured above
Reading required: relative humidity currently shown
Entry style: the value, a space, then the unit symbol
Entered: 70 %
